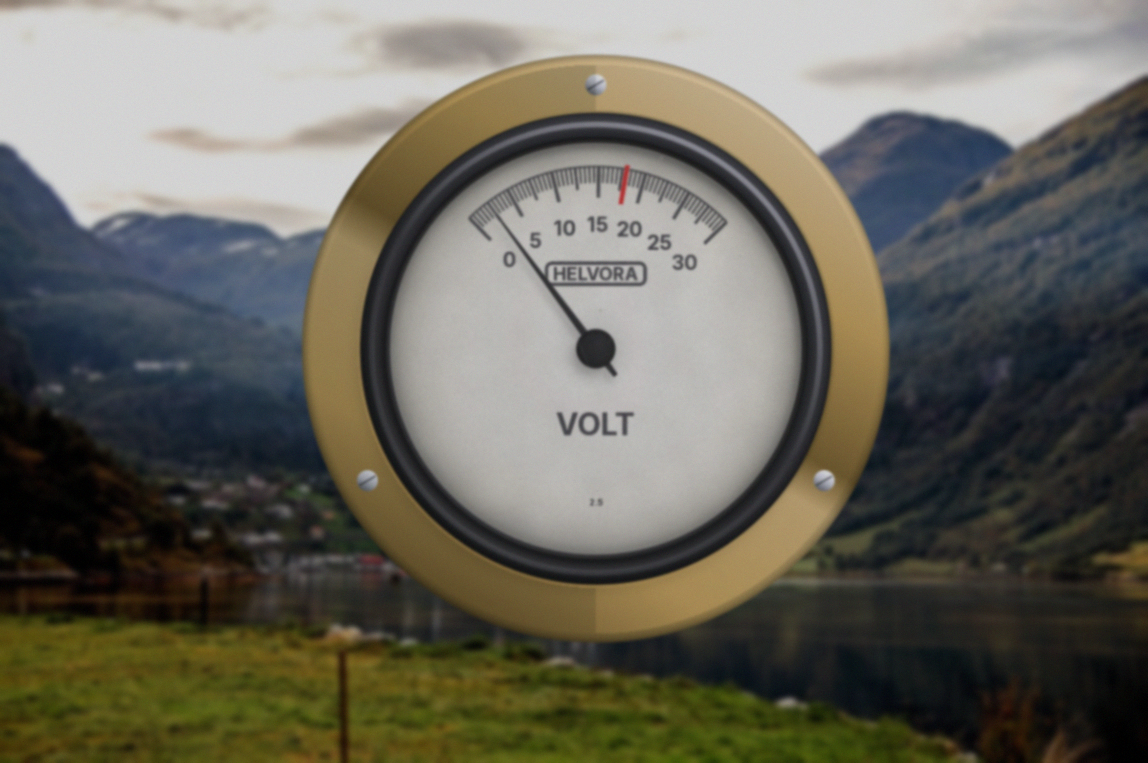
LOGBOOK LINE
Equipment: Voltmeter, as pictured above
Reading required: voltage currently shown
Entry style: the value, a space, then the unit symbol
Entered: 2.5 V
